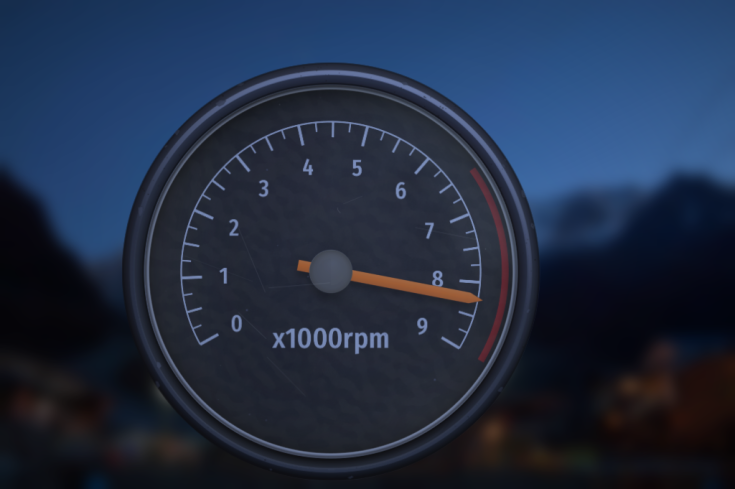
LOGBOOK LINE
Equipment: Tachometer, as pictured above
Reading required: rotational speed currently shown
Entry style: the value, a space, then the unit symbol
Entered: 8250 rpm
